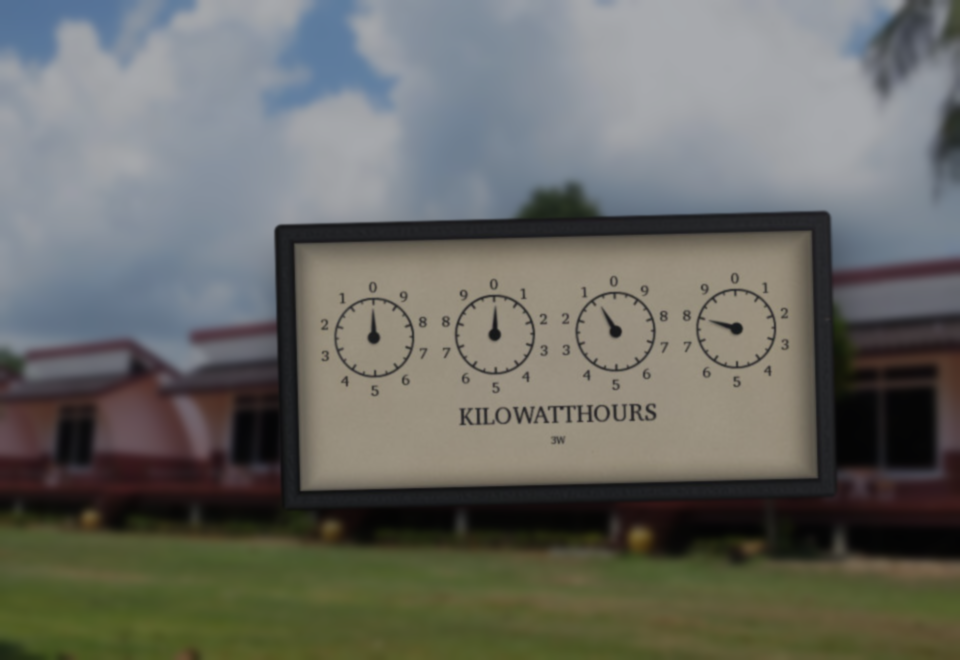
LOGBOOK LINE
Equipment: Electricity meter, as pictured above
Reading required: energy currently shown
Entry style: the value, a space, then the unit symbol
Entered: 8 kWh
